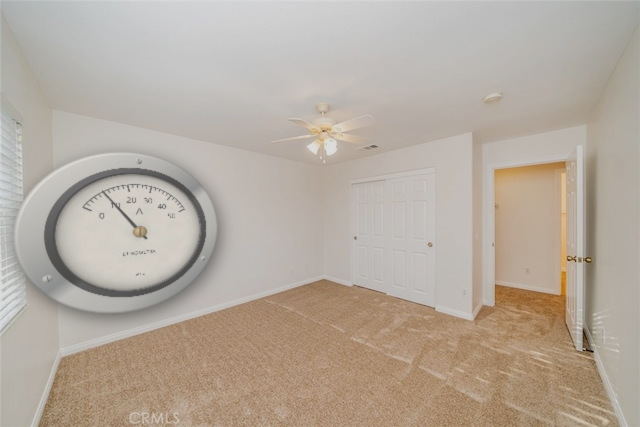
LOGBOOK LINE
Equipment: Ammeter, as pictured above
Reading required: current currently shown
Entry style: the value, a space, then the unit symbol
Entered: 10 A
